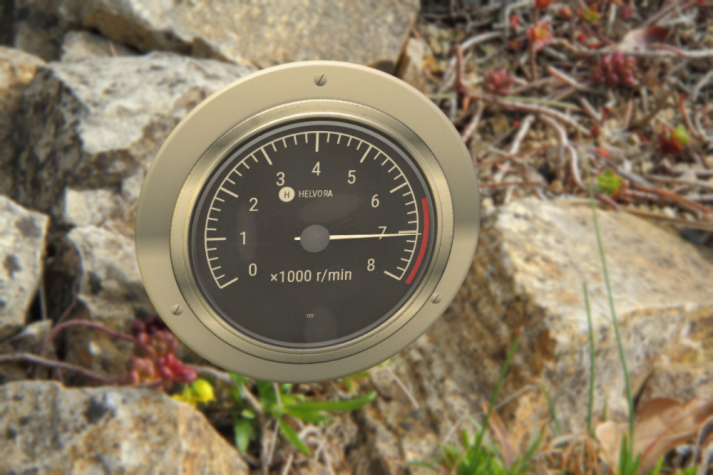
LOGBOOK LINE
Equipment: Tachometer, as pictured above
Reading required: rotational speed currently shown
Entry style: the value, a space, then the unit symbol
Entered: 7000 rpm
